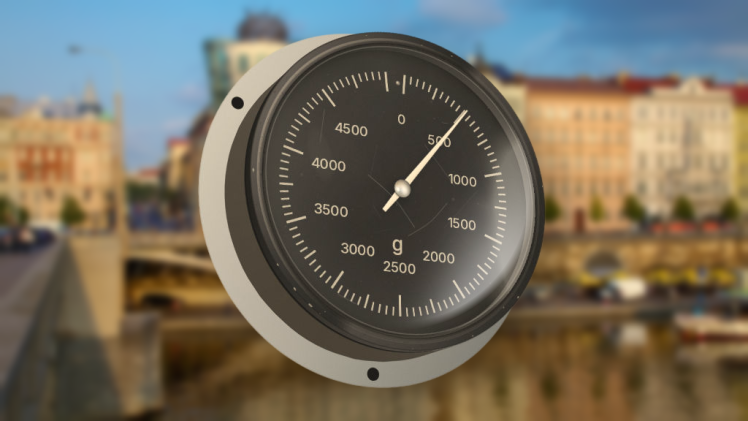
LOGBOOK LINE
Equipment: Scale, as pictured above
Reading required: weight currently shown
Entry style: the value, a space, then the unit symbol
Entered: 500 g
